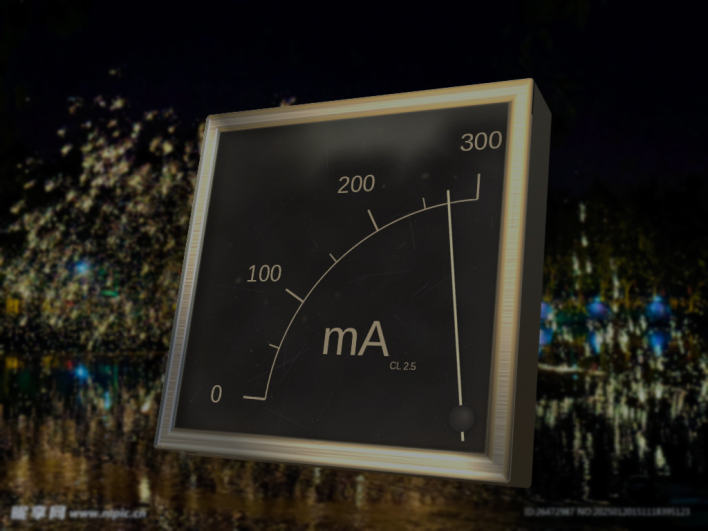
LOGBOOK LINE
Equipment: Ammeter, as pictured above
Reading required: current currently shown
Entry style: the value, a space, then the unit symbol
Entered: 275 mA
